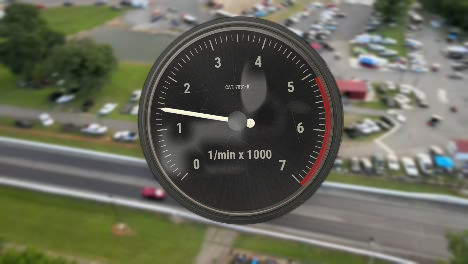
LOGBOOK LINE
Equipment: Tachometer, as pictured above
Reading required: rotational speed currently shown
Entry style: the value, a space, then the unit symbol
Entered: 1400 rpm
